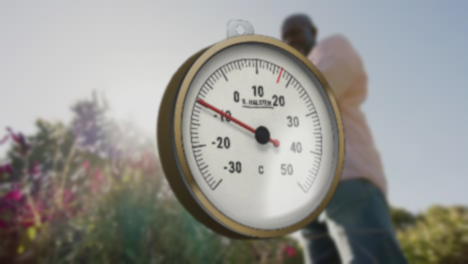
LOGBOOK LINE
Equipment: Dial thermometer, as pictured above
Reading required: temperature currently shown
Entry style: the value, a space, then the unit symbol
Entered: -10 °C
